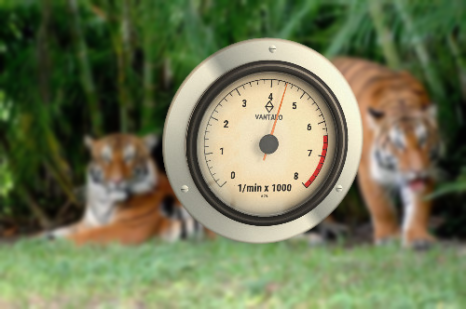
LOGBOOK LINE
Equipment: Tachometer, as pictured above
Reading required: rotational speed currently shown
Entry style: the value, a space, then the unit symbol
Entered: 4400 rpm
